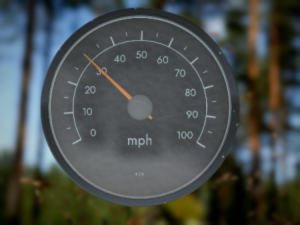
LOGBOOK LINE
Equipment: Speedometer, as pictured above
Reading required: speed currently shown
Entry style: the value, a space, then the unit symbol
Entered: 30 mph
